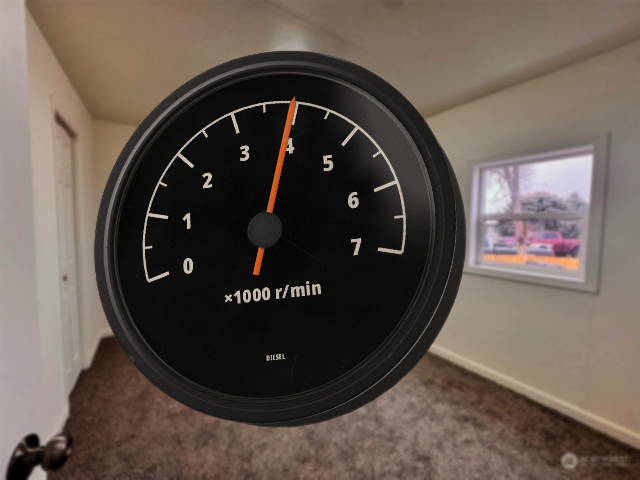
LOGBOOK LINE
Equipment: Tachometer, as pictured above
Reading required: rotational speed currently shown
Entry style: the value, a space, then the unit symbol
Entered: 4000 rpm
